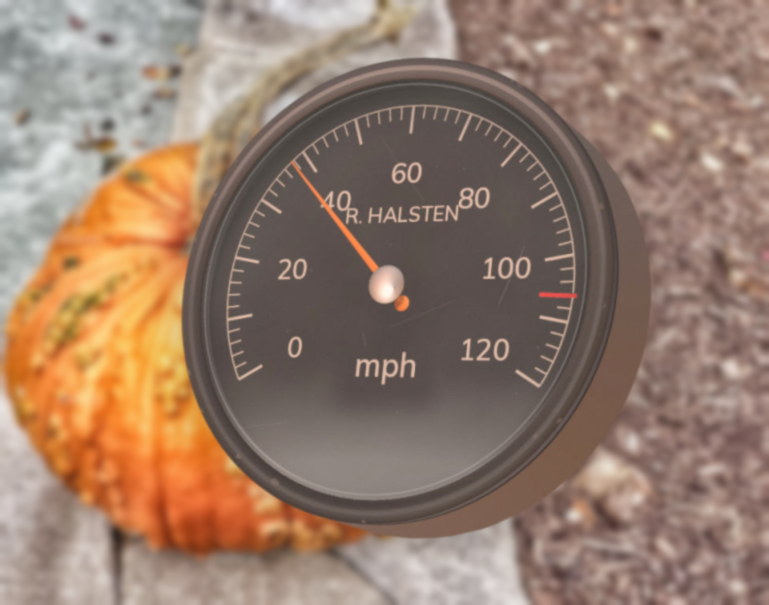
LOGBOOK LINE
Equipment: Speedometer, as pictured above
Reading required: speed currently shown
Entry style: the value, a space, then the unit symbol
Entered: 38 mph
